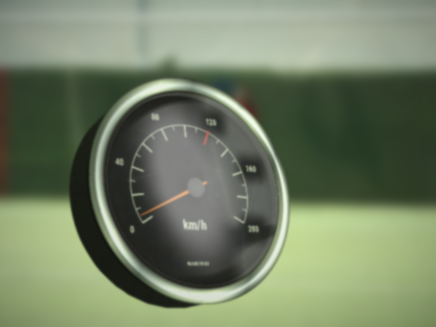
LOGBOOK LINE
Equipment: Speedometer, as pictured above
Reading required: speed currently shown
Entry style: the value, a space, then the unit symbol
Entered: 5 km/h
